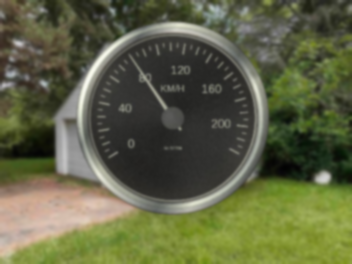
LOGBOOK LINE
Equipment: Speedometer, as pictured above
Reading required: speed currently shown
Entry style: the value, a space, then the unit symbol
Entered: 80 km/h
